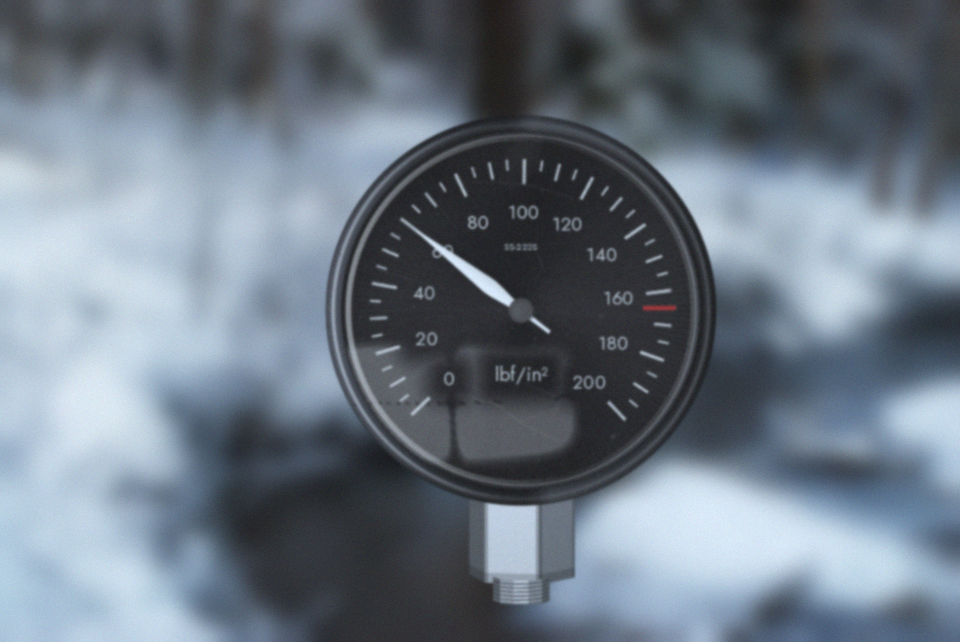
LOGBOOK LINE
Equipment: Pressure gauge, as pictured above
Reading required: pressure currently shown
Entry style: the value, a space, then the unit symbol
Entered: 60 psi
